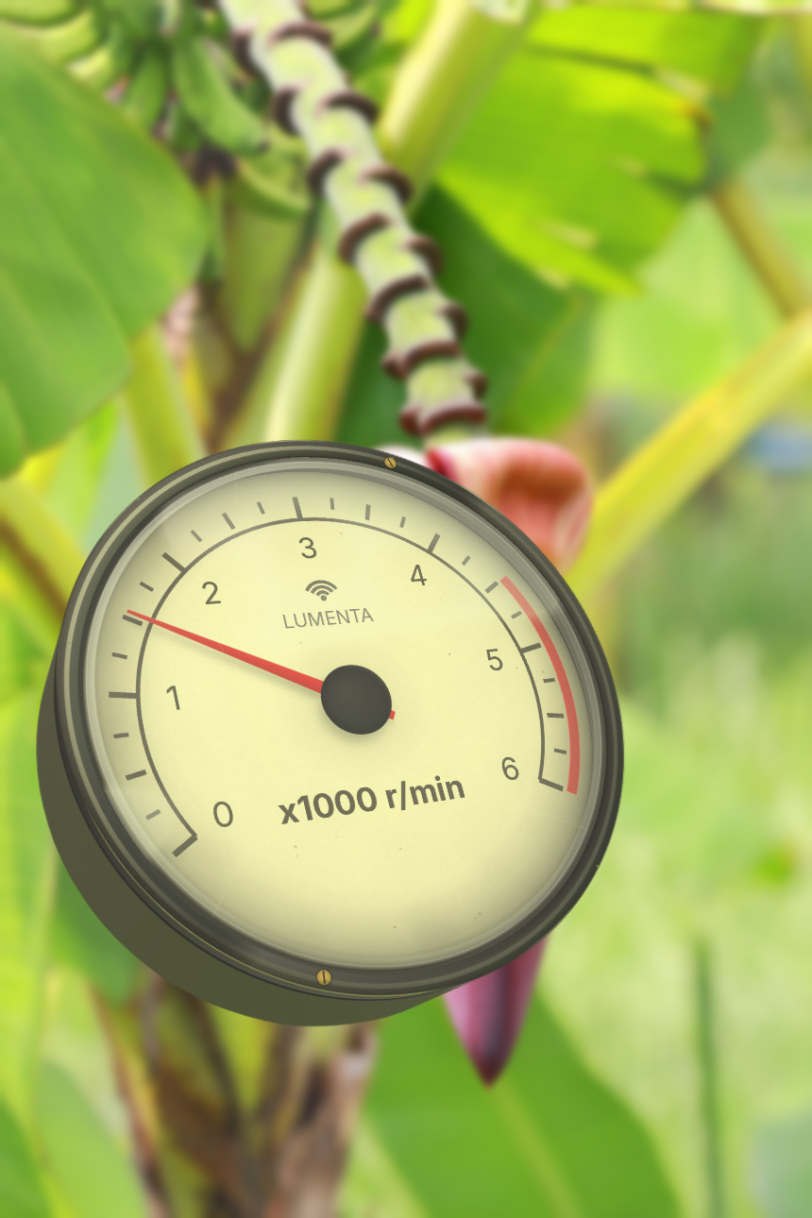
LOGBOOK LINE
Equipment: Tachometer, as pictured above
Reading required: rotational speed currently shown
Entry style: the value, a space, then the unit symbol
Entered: 1500 rpm
